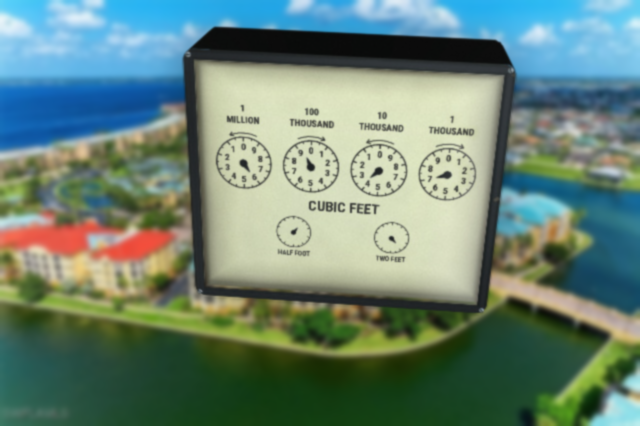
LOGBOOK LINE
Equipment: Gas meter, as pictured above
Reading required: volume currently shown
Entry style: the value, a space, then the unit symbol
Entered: 593700 ft³
